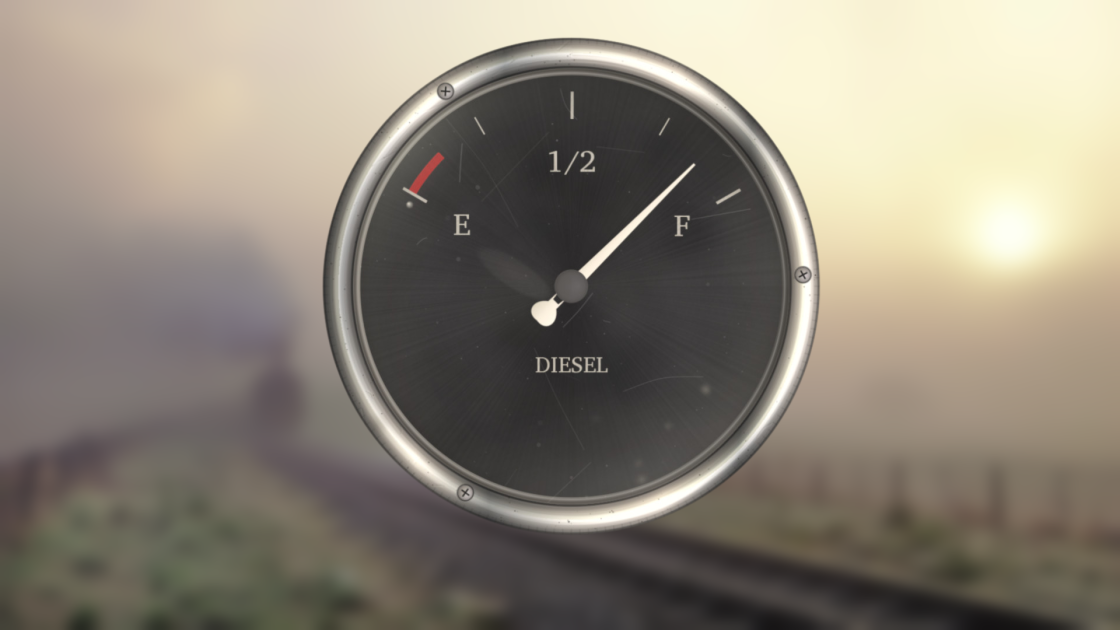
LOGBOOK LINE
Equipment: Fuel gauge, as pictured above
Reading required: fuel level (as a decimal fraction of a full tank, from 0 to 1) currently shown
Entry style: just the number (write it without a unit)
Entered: 0.875
